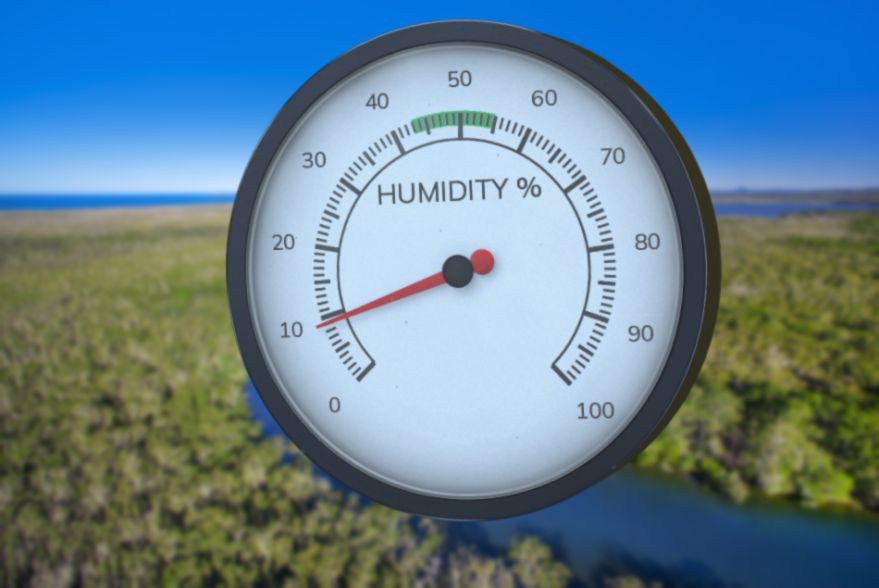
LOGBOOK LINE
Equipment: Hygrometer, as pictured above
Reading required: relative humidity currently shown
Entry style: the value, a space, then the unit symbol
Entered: 9 %
